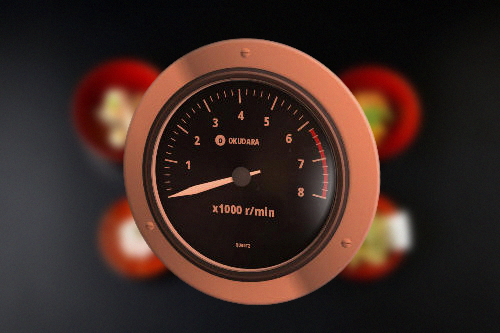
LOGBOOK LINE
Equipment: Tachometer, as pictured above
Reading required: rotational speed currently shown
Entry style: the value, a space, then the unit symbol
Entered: 0 rpm
